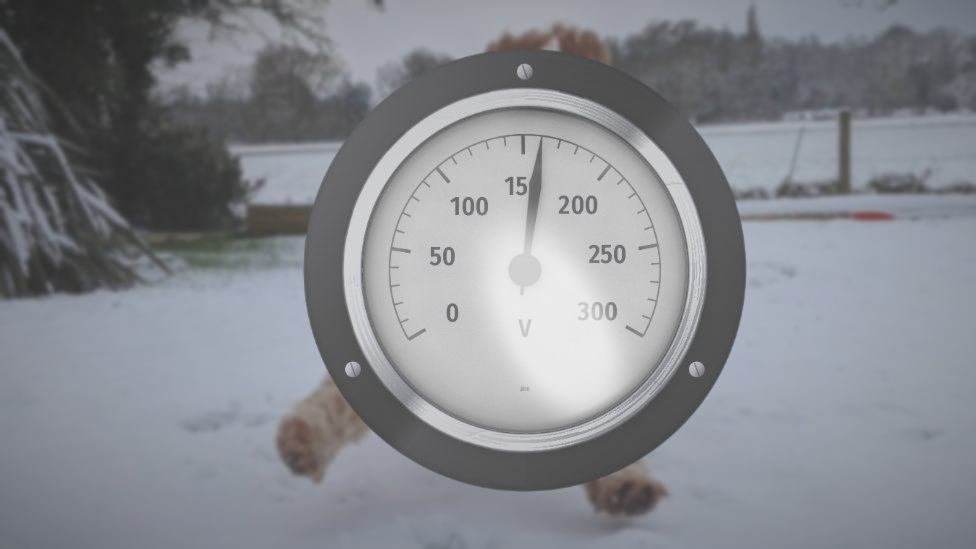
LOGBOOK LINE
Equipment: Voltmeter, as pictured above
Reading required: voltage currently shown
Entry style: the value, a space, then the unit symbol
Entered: 160 V
